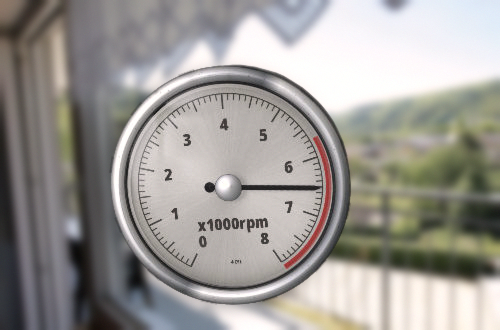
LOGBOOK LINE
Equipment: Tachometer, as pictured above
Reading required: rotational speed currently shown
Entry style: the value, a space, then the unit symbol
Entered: 6500 rpm
